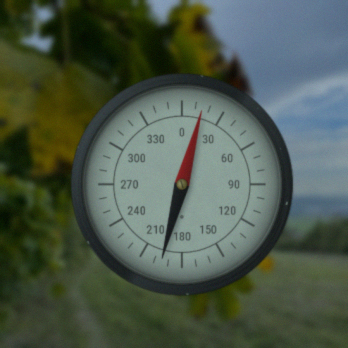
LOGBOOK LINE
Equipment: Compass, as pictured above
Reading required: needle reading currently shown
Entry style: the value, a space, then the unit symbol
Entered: 15 °
